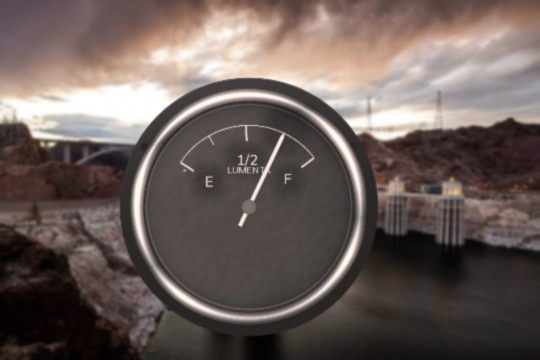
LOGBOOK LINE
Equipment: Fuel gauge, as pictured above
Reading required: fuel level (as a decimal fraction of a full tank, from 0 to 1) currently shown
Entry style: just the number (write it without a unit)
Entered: 0.75
